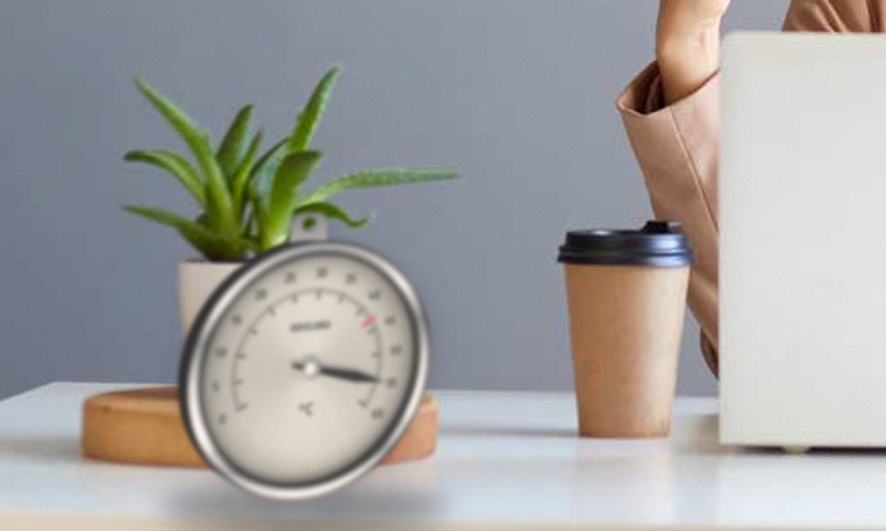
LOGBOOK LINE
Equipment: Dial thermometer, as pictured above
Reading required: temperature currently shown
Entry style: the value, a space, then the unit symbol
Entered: 55 °C
